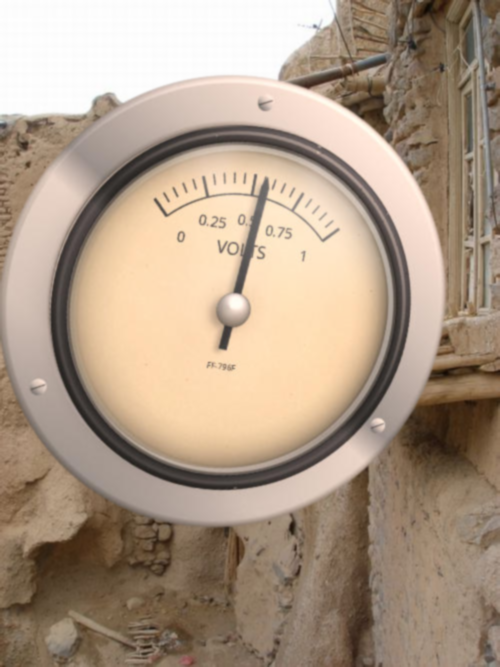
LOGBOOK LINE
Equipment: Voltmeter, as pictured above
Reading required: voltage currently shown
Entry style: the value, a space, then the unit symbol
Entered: 0.55 V
